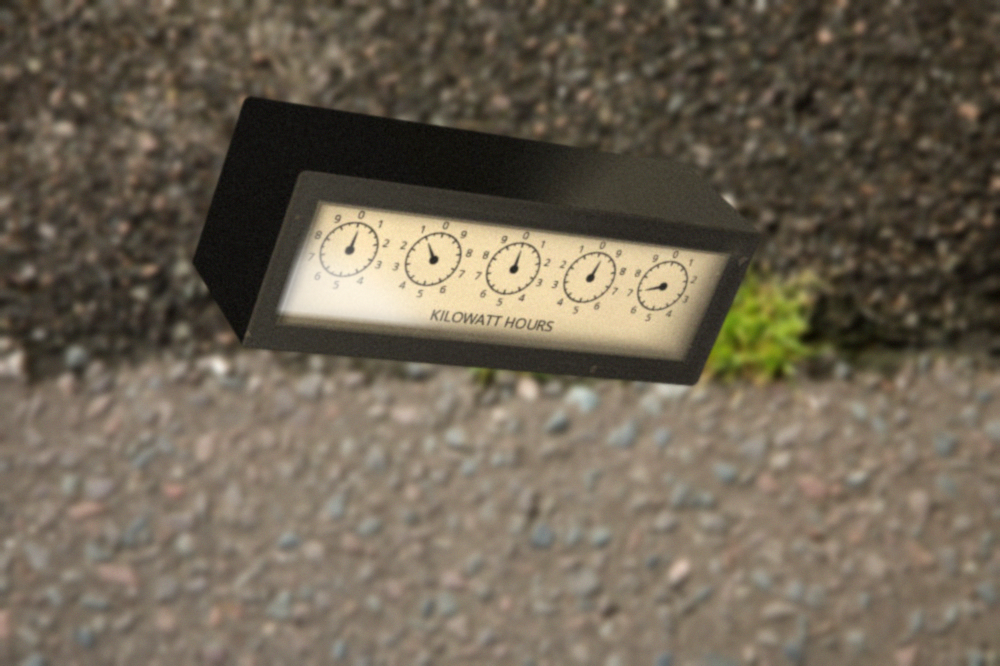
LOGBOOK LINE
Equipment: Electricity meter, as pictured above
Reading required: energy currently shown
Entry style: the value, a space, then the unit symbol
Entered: 997 kWh
